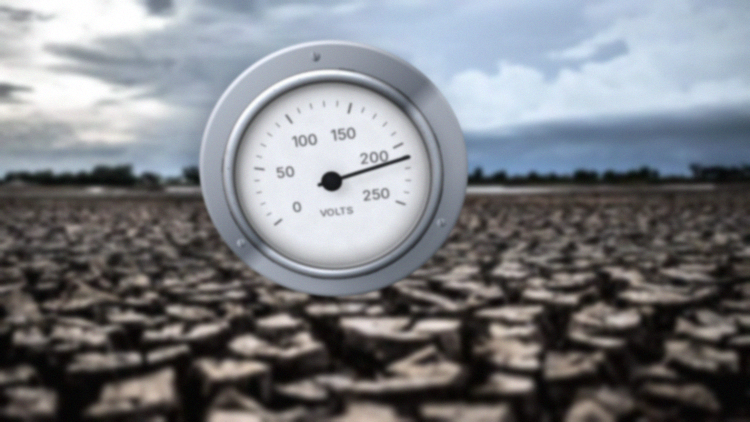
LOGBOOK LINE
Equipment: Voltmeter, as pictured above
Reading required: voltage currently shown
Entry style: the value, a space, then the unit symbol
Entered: 210 V
